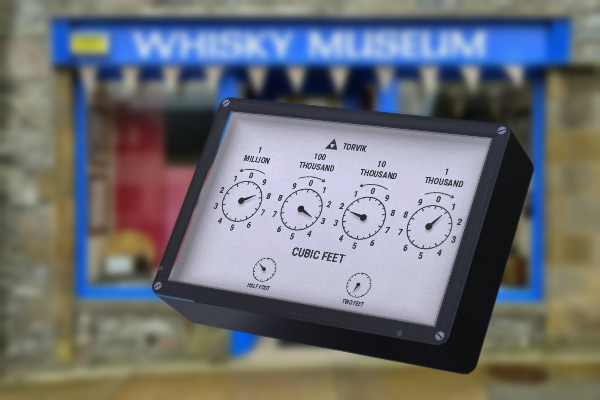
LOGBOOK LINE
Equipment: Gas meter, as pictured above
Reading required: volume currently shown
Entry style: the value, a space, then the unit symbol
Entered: 832100 ft³
